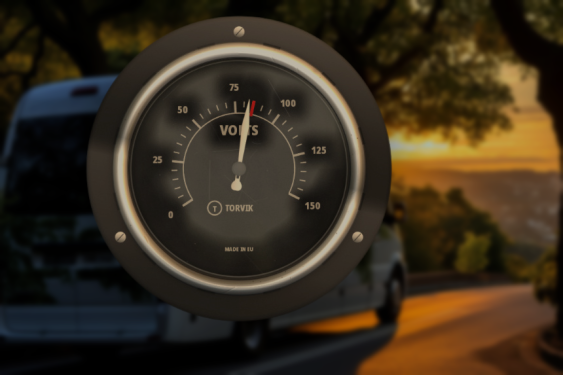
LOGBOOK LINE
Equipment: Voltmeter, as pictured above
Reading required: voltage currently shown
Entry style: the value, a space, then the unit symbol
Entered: 82.5 V
